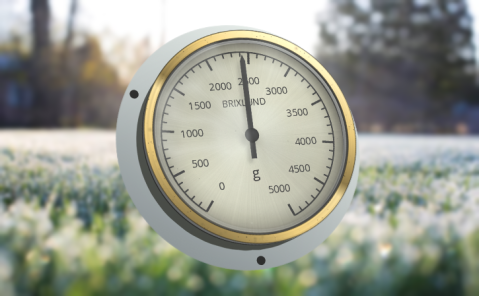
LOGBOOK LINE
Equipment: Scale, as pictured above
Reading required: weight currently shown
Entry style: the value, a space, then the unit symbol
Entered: 2400 g
